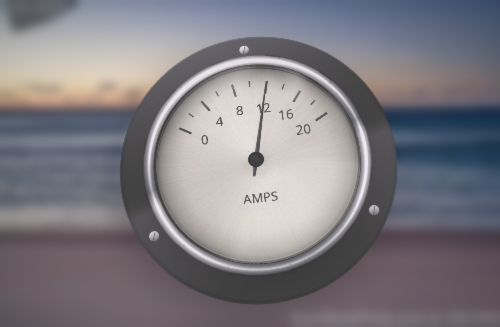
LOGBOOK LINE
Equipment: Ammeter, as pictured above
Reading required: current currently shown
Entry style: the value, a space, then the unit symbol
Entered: 12 A
